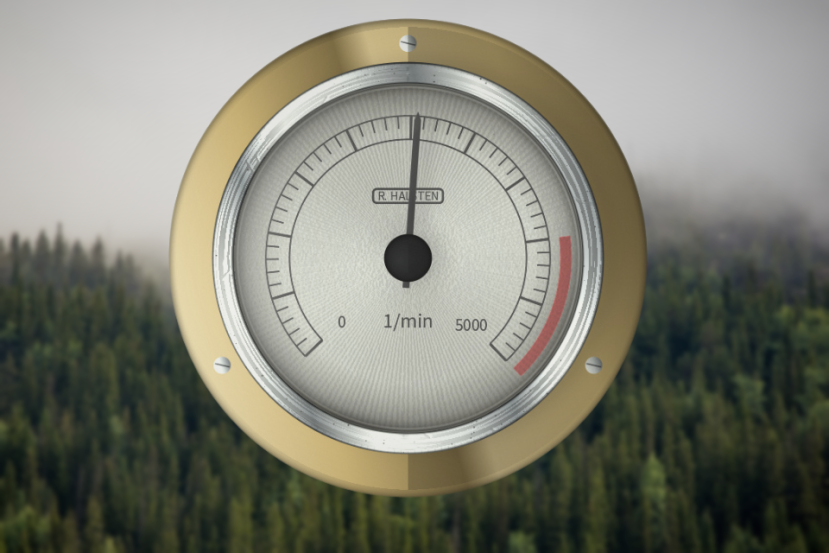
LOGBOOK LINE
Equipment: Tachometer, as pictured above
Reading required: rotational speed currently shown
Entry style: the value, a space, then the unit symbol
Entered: 2550 rpm
